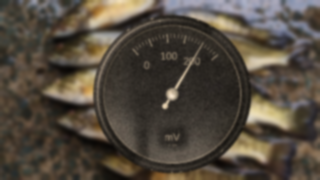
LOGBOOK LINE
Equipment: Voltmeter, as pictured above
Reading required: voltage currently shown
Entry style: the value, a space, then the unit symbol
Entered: 200 mV
